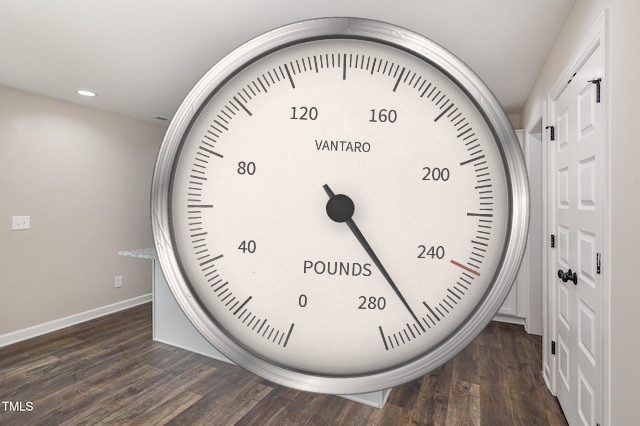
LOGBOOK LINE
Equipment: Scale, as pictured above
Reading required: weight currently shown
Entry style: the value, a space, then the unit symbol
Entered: 266 lb
